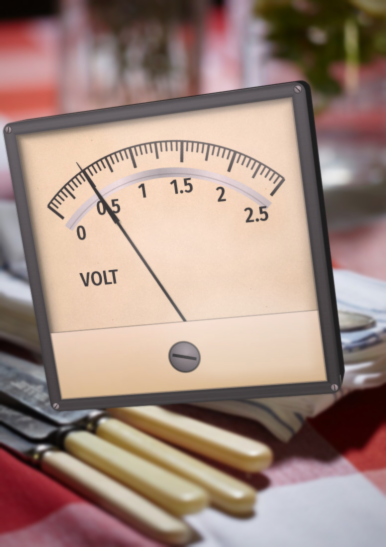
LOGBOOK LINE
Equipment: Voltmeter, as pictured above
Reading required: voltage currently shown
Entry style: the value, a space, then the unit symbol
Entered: 0.5 V
